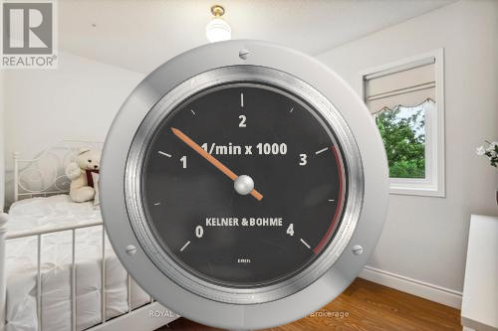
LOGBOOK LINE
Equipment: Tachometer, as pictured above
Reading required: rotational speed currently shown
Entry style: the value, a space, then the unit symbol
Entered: 1250 rpm
